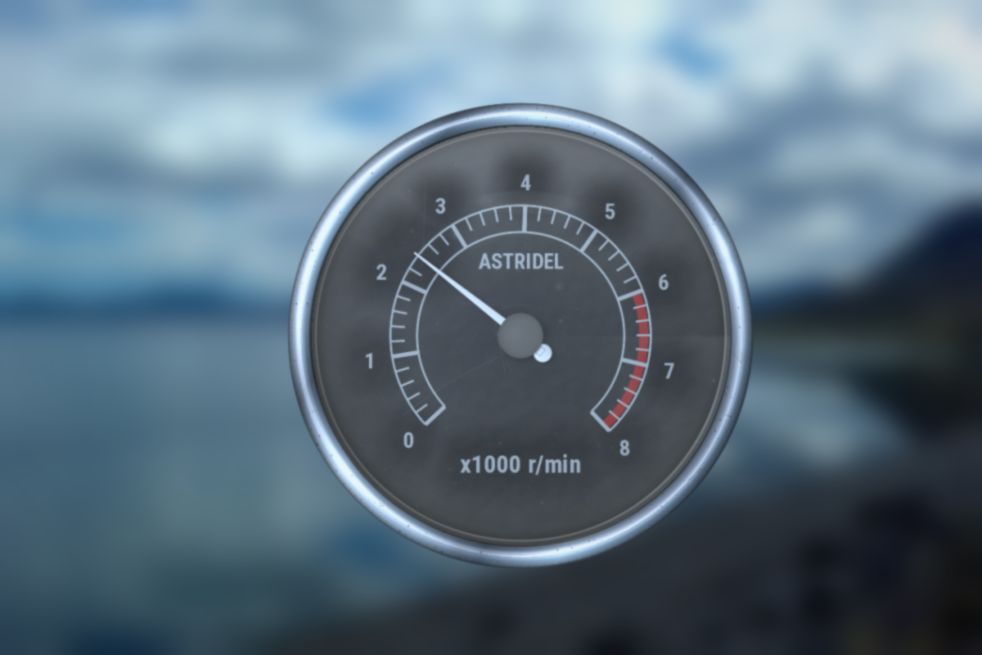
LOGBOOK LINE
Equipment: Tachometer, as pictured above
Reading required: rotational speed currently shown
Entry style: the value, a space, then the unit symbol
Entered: 2400 rpm
